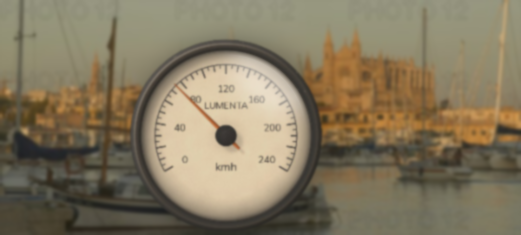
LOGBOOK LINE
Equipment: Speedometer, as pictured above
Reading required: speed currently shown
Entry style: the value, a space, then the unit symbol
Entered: 75 km/h
